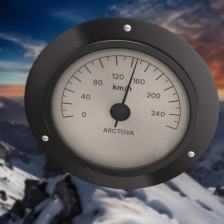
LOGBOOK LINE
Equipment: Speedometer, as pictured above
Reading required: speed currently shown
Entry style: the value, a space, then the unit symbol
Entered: 145 km/h
